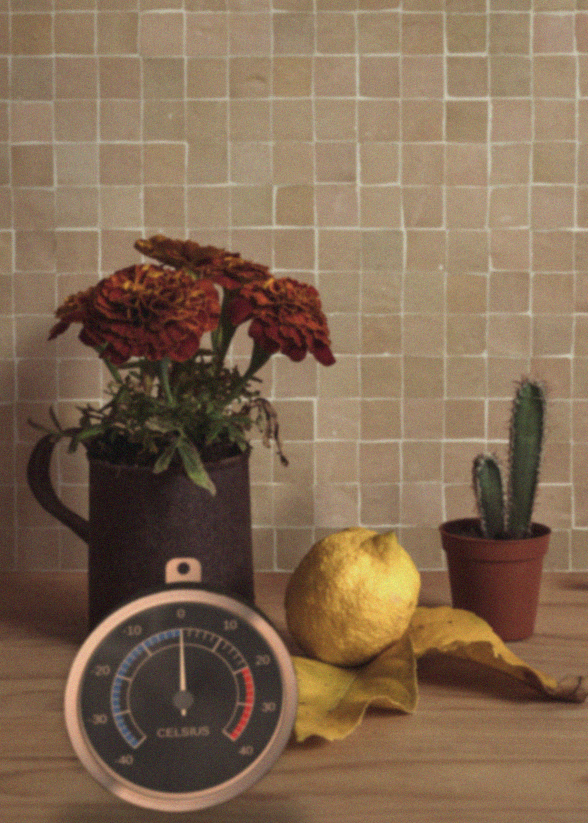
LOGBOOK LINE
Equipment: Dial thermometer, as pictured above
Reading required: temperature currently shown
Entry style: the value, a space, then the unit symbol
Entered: 0 °C
